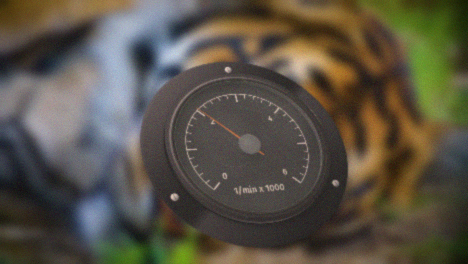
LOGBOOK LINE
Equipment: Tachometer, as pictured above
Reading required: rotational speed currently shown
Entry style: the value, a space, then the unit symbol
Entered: 2000 rpm
